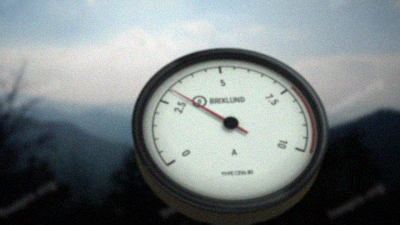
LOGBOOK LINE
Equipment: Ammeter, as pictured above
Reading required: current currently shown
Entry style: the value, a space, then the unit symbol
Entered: 3 A
